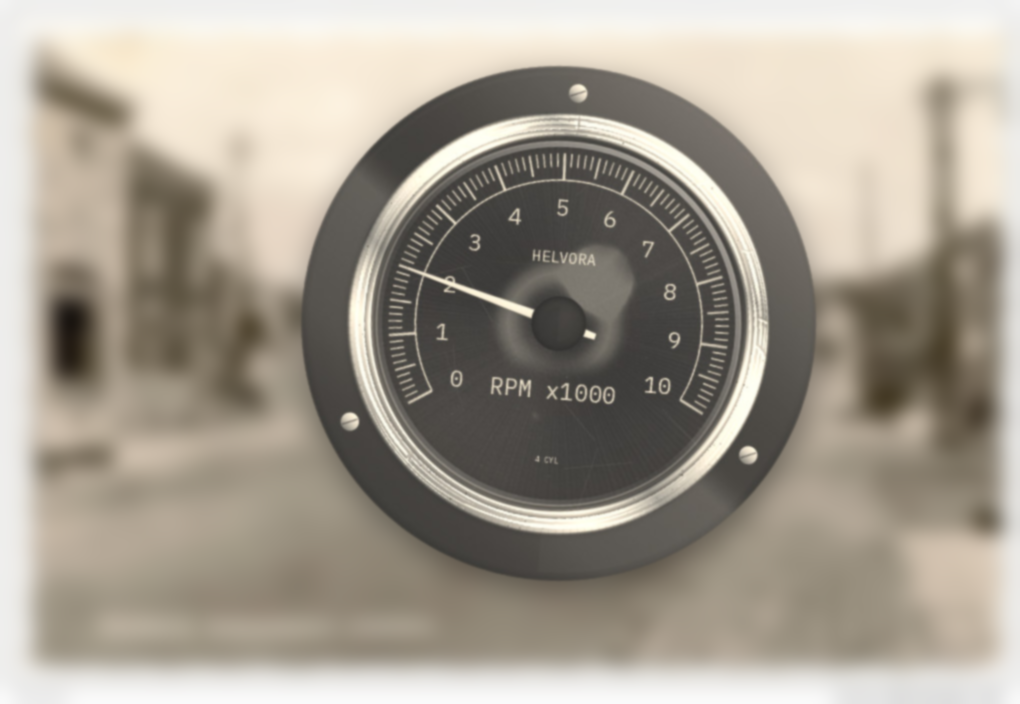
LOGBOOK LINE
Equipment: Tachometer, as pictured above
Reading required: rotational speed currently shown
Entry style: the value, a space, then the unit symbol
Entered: 2000 rpm
